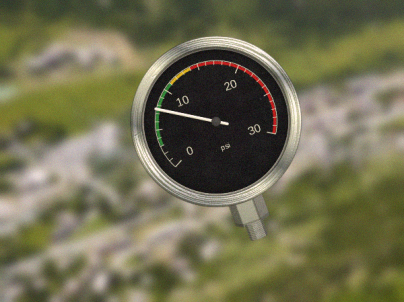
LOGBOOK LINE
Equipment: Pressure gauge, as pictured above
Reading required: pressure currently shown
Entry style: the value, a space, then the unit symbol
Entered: 7.5 psi
